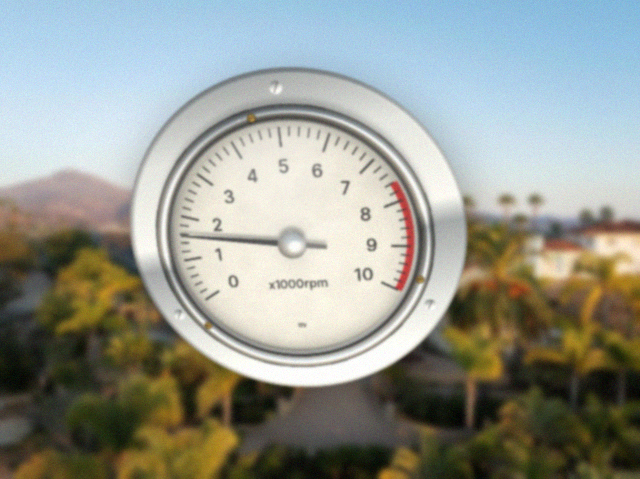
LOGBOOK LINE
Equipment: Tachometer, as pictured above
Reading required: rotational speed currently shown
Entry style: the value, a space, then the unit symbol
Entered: 1600 rpm
